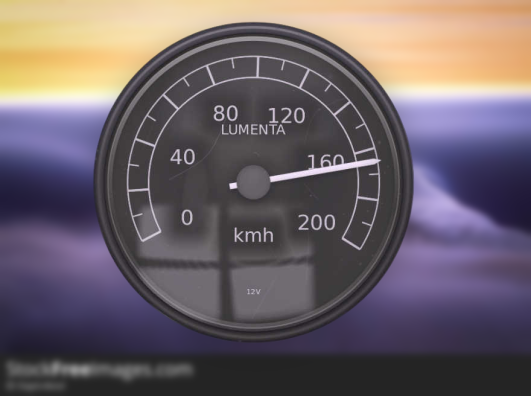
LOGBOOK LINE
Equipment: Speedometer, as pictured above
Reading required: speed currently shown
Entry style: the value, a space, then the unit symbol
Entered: 165 km/h
